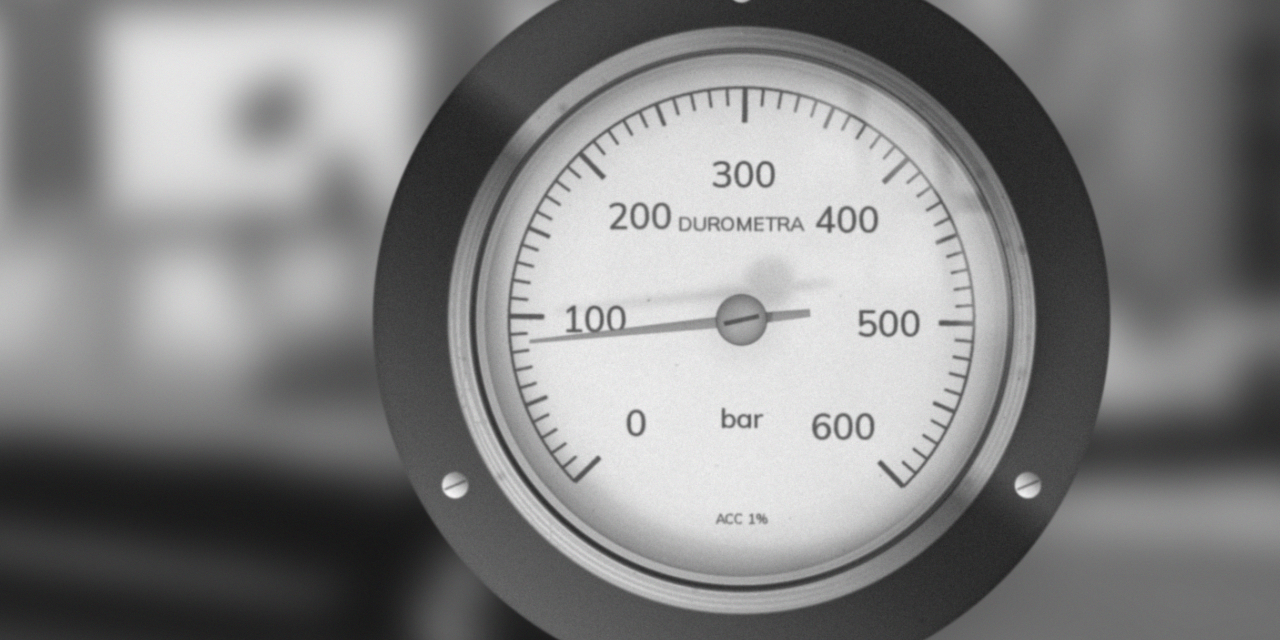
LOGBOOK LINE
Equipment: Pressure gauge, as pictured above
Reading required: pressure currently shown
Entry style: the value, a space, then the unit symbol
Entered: 85 bar
